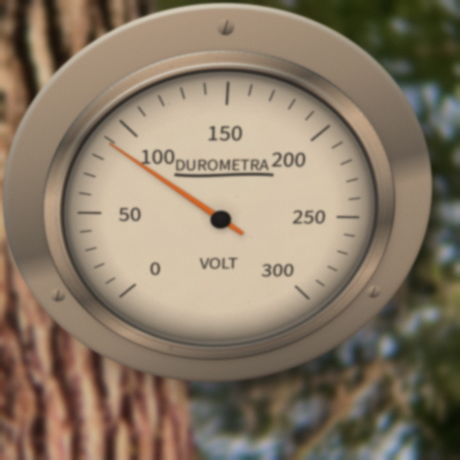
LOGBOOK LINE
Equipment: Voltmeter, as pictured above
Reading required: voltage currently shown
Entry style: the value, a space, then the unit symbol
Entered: 90 V
